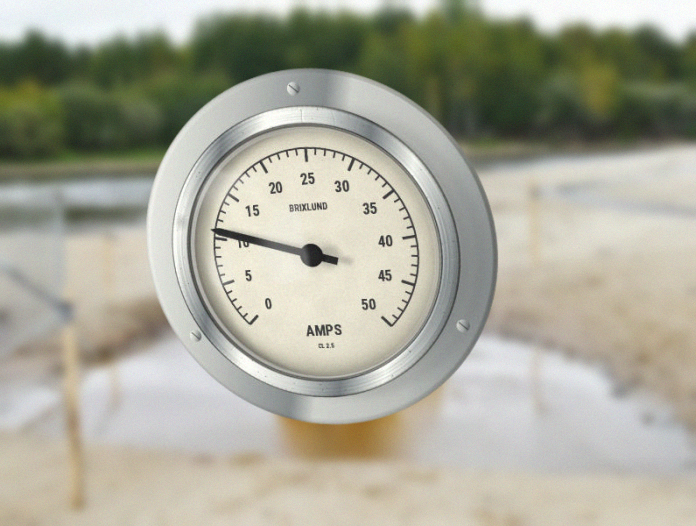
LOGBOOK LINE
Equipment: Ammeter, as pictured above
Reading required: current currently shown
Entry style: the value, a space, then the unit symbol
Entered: 11 A
